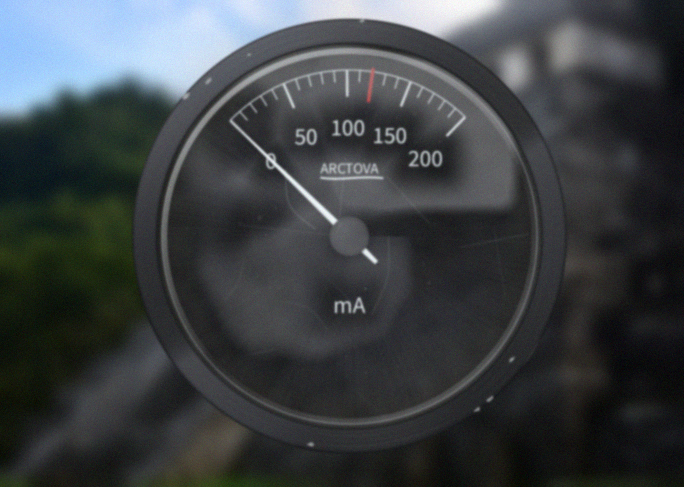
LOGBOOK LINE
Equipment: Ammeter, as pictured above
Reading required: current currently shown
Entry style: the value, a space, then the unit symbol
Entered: 0 mA
